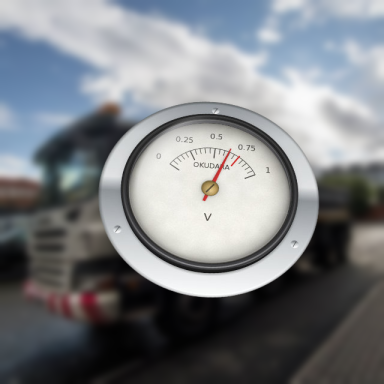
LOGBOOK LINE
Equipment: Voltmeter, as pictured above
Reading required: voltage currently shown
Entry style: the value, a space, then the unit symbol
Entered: 0.65 V
